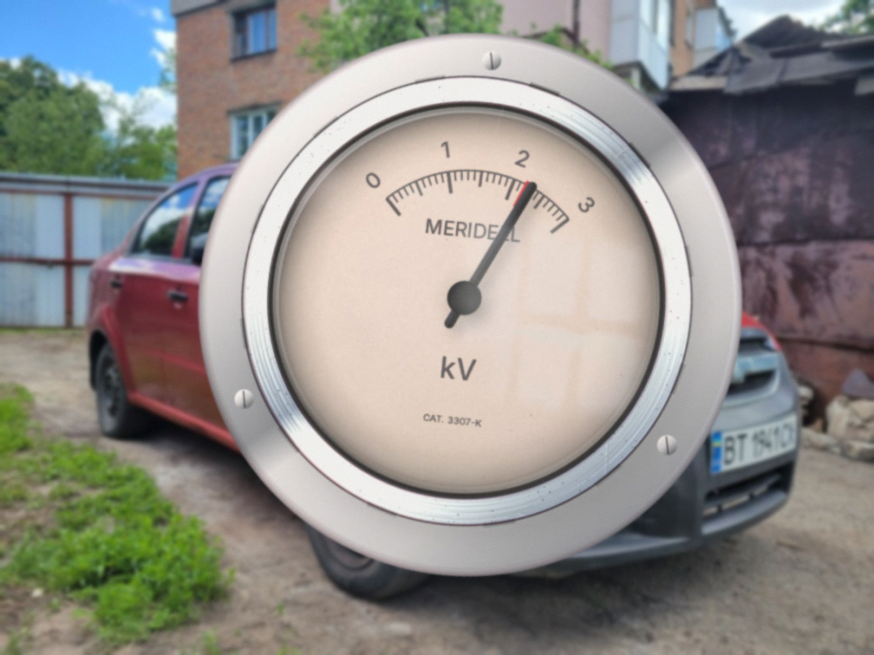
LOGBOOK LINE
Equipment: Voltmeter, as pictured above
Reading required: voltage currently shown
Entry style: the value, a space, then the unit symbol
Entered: 2.3 kV
